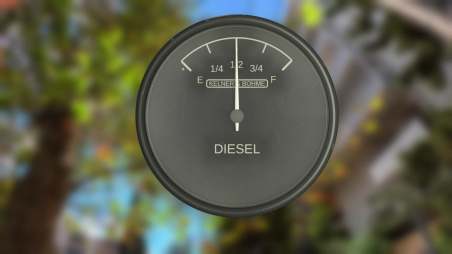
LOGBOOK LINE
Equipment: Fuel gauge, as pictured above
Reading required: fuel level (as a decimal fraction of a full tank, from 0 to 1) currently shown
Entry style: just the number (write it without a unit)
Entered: 0.5
